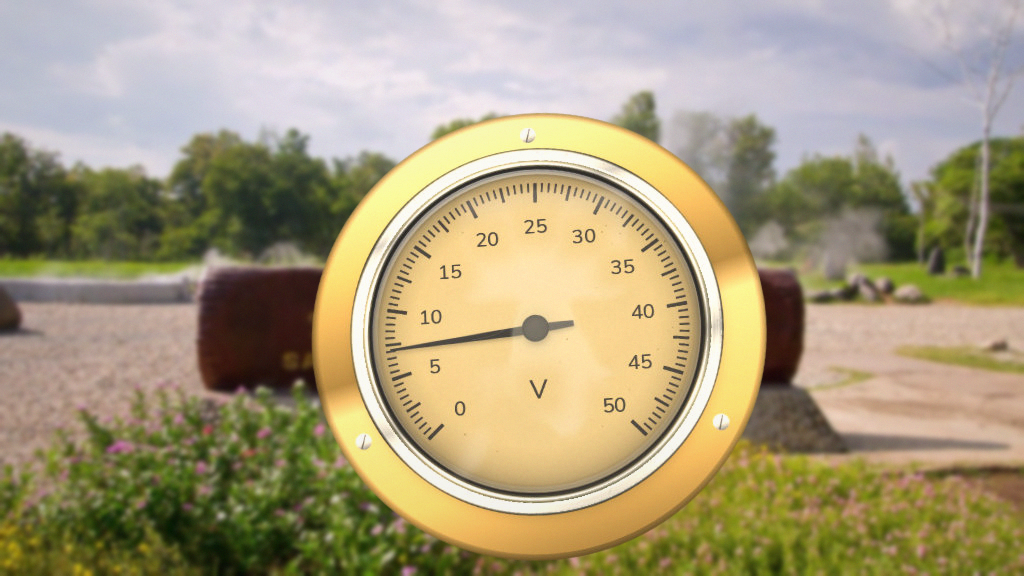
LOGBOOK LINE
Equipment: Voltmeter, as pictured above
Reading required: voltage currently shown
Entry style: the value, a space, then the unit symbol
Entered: 7 V
